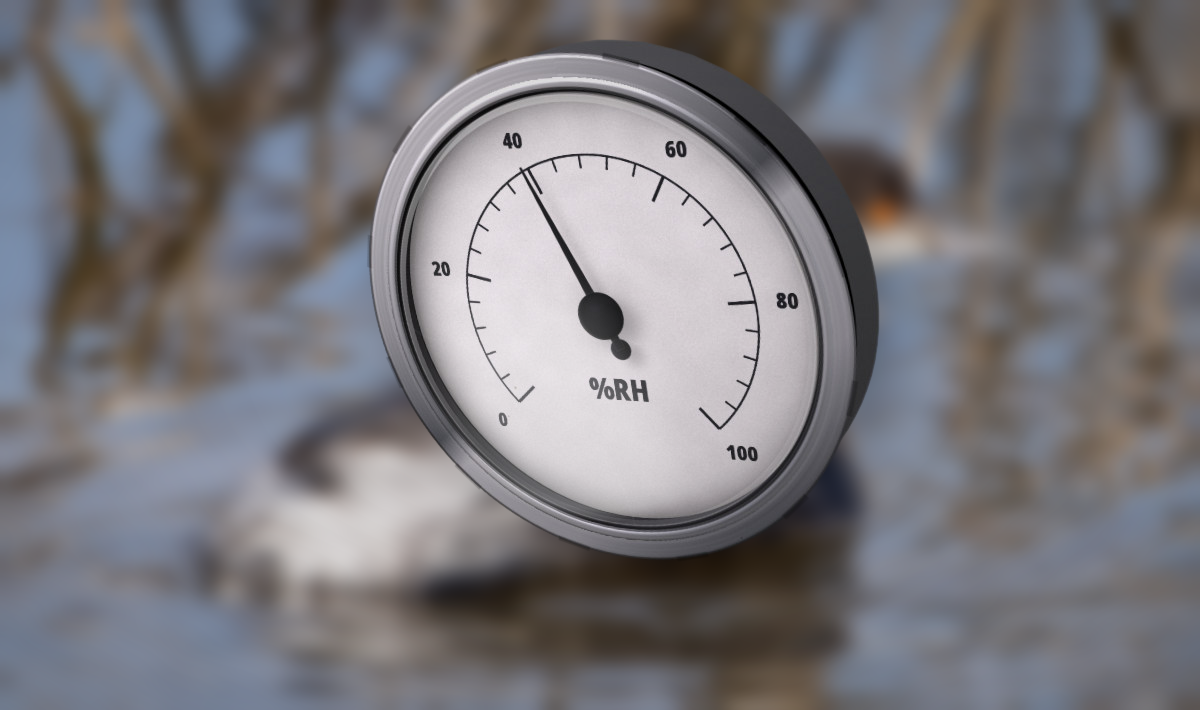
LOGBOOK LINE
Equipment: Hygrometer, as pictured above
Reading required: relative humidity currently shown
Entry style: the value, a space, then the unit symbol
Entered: 40 %
